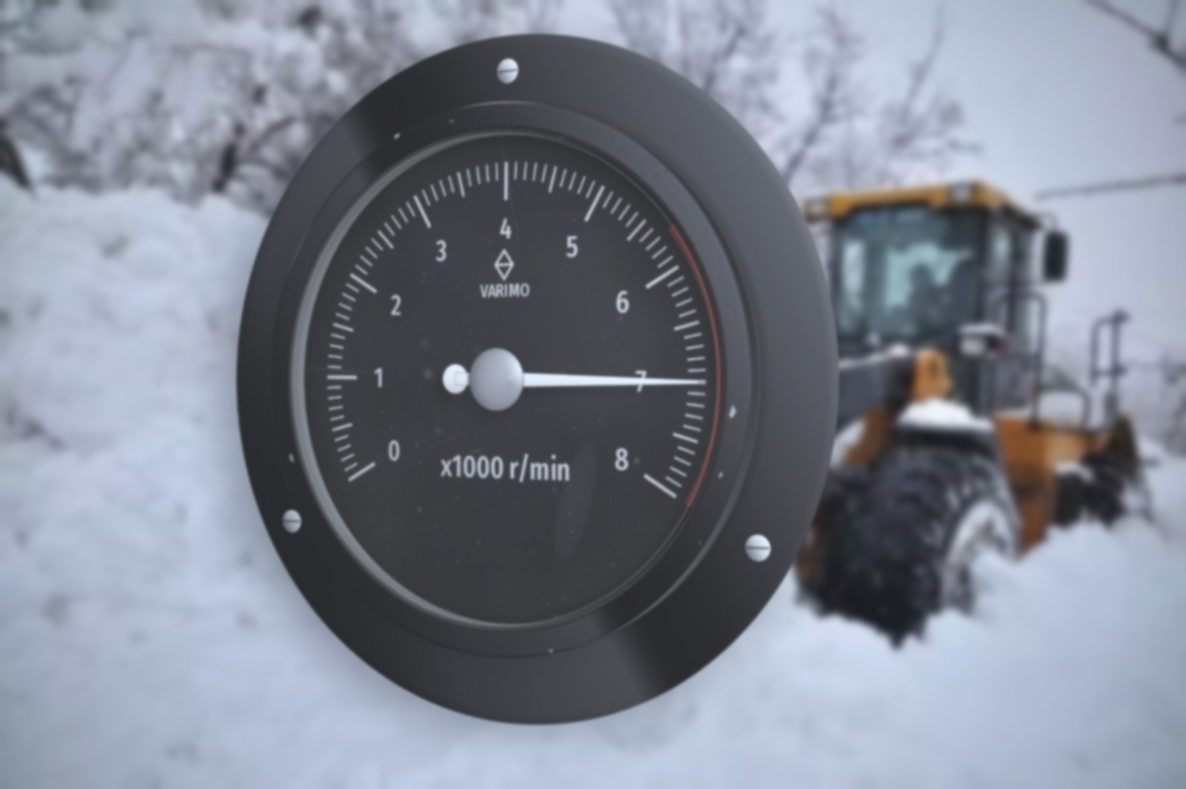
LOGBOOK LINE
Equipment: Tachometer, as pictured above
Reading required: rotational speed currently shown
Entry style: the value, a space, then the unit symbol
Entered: 7000 rpm
